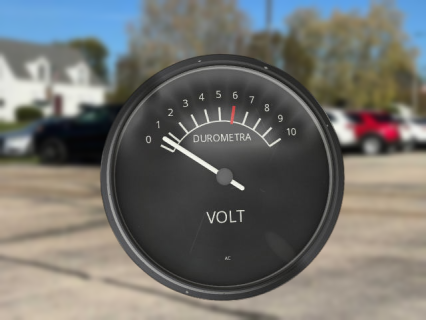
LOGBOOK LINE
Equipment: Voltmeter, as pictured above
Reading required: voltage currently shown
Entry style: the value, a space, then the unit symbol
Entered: 0.5 V
